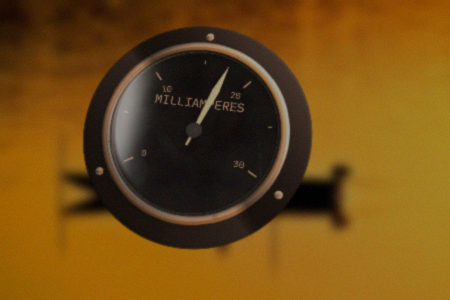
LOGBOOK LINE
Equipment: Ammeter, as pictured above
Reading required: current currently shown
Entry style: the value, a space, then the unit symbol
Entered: 17.5 mA
